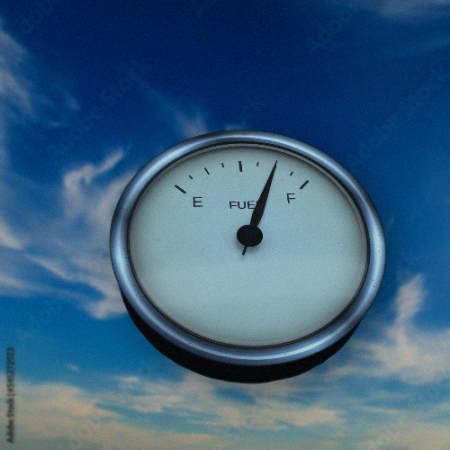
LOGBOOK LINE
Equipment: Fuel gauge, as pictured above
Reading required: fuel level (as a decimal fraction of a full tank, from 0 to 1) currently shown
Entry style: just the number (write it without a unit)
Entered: 0.75
